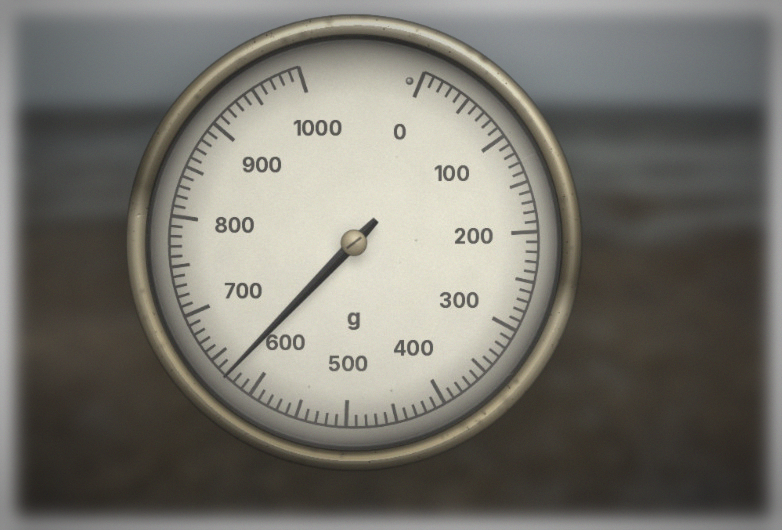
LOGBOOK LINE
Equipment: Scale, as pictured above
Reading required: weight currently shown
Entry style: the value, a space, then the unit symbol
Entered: 630 g
